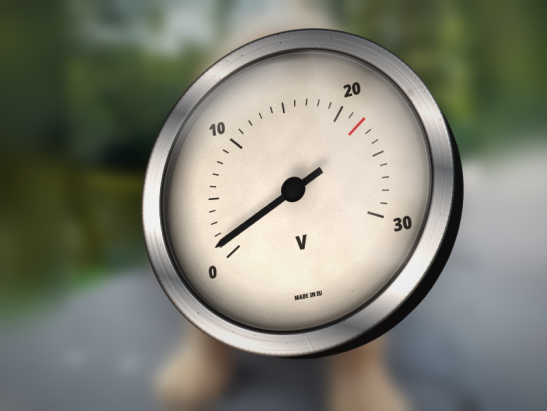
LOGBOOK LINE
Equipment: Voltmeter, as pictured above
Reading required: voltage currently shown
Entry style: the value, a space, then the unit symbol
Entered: 1 V
